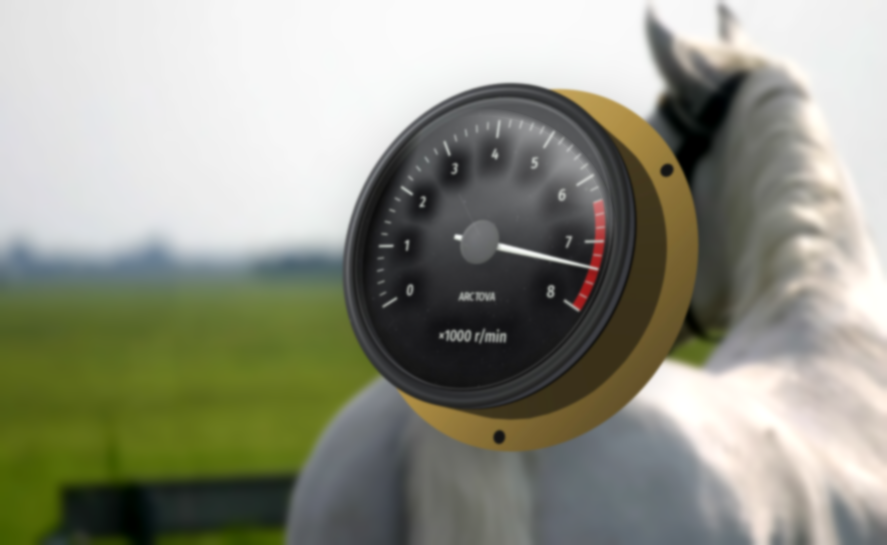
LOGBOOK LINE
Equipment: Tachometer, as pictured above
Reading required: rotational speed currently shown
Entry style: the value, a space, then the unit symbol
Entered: 7400 rpm
